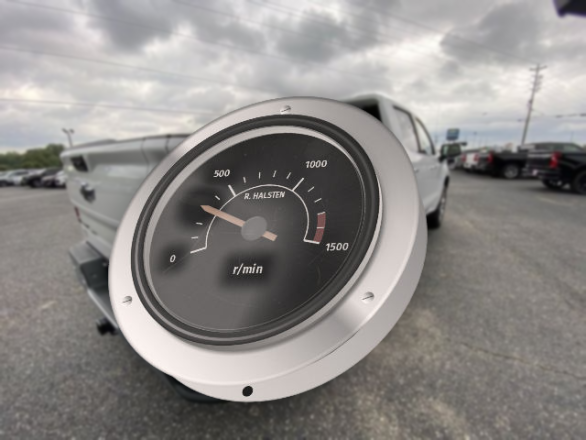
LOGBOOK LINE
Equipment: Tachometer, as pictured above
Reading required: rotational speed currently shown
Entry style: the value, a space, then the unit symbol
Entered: 300 rpm
